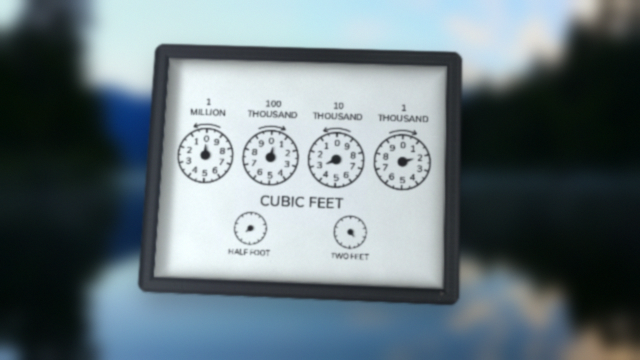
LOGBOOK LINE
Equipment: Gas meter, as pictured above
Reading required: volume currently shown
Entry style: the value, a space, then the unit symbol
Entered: 3200 ft³
